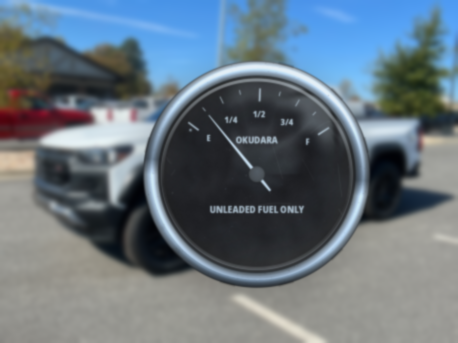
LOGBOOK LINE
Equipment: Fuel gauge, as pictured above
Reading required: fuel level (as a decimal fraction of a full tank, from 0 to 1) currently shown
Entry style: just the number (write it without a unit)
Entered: 0.125
